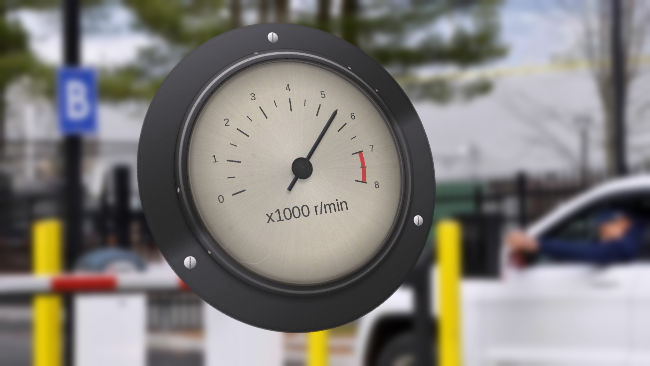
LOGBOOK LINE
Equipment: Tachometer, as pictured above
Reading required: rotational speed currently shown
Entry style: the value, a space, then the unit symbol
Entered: 5500 rpm
